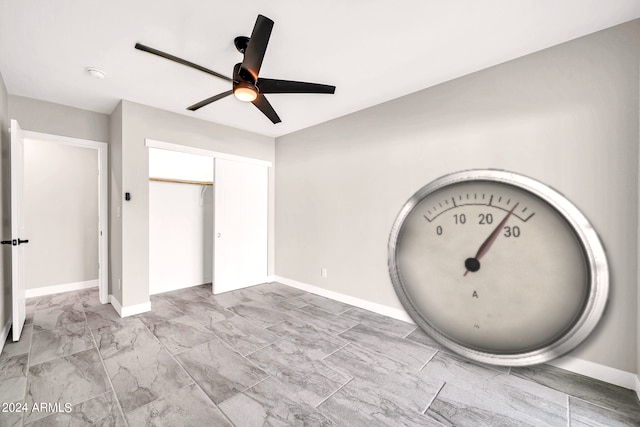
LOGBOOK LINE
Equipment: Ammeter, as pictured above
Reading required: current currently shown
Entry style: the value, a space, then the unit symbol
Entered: 26 A
